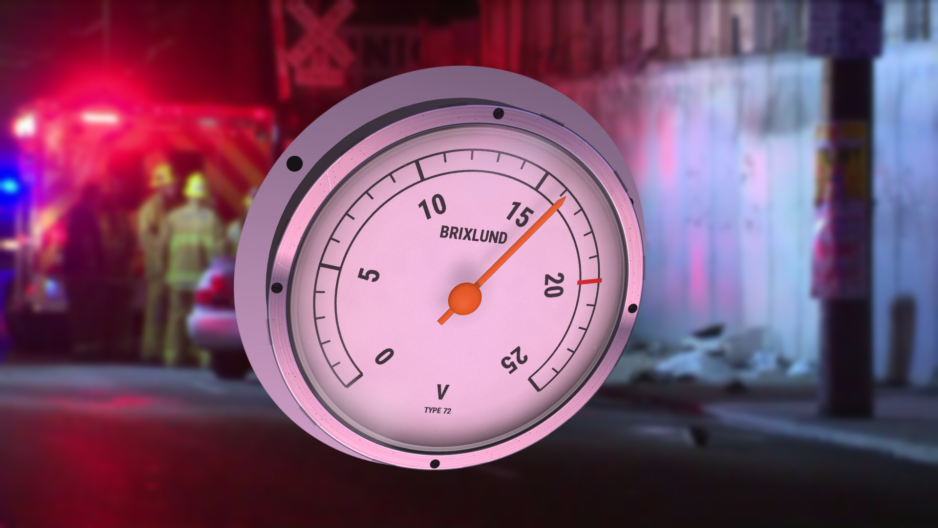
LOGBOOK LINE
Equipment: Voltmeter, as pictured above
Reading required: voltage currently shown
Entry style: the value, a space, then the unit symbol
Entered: 16 V
